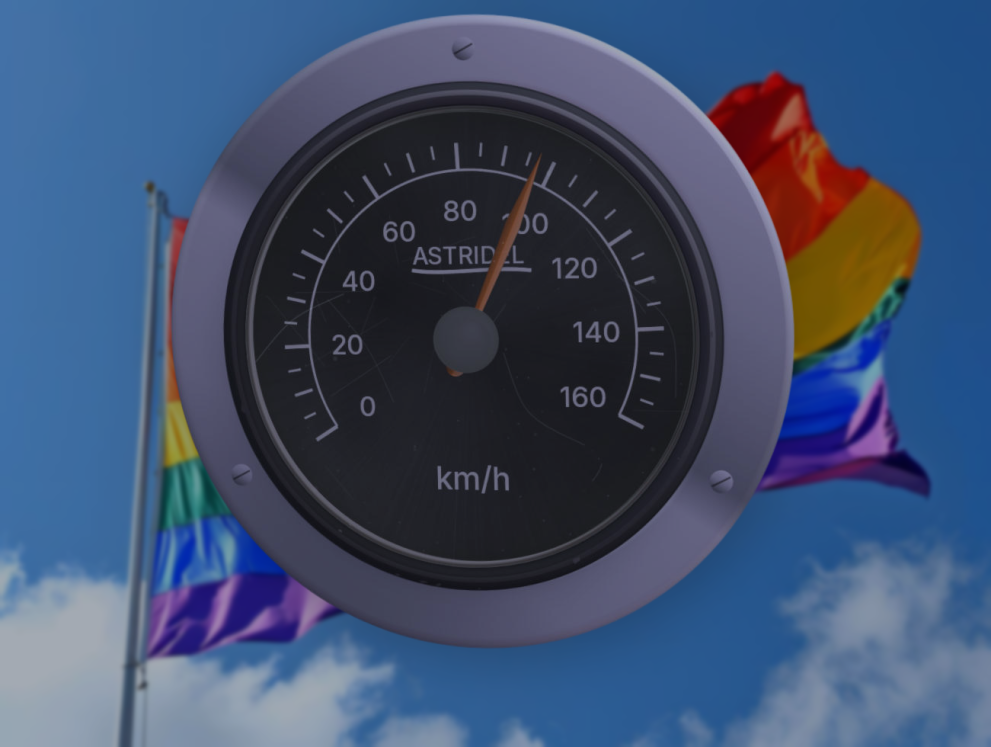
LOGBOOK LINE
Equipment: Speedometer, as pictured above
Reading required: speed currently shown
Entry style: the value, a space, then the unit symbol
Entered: 97.5 km/h
